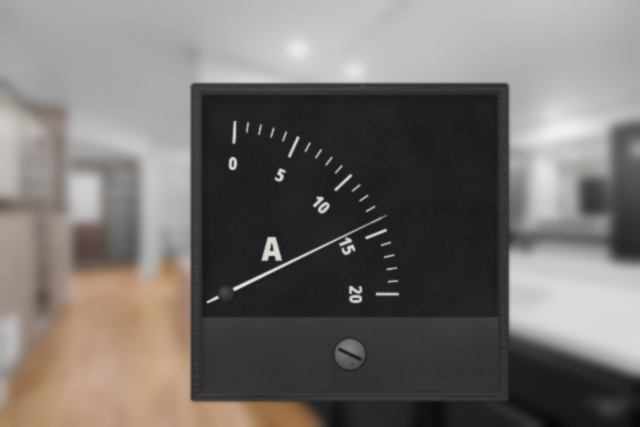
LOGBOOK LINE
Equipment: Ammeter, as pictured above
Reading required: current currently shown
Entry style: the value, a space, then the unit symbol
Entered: 14 A
